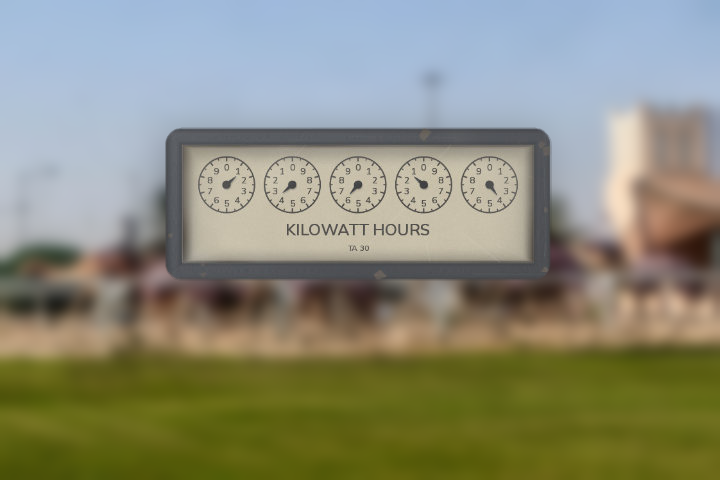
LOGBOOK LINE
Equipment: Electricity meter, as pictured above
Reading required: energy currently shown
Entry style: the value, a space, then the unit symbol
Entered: 13614 kWh
